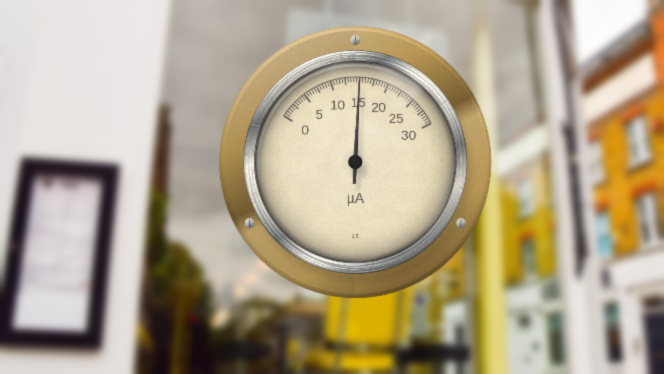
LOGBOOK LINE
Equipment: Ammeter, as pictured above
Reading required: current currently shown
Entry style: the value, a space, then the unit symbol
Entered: 15 µA
